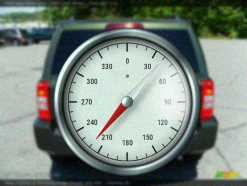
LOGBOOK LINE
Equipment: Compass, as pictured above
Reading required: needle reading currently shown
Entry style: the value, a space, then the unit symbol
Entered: 220 °
